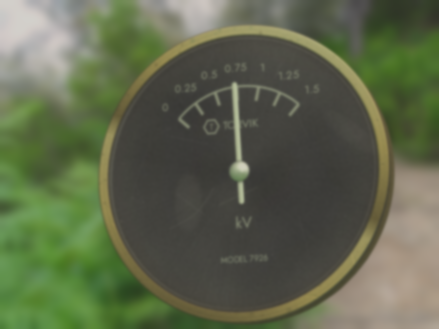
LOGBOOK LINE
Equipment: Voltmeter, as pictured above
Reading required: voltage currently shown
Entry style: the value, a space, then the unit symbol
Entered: 0.75 kV
